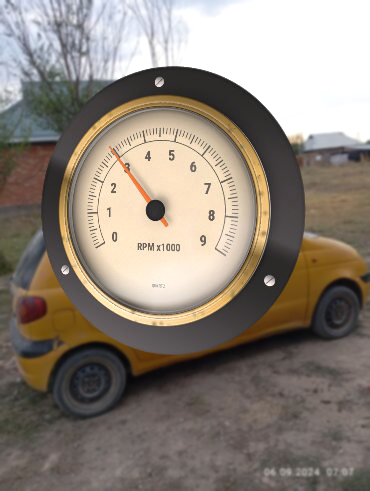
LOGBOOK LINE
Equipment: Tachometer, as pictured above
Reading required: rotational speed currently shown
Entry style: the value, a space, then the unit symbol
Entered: 3000 rpm
